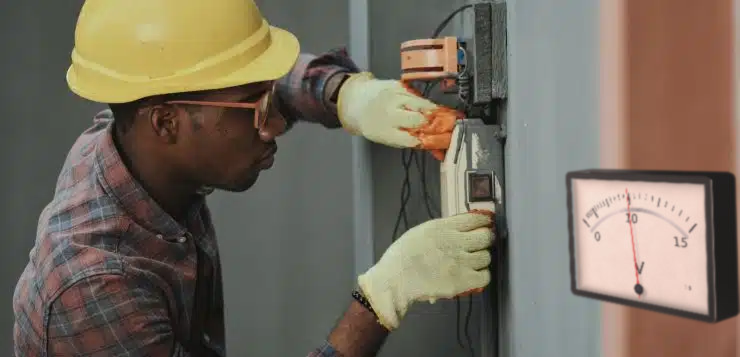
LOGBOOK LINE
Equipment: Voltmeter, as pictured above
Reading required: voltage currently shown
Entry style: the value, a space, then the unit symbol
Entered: 10 V
